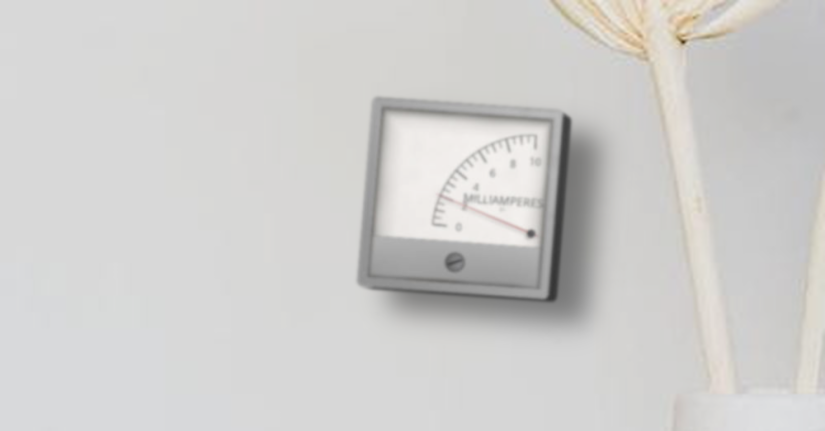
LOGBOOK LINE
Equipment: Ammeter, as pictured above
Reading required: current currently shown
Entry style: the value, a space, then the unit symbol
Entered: 2 mA
